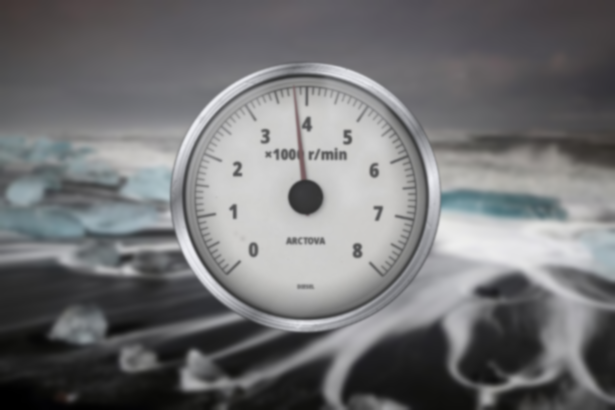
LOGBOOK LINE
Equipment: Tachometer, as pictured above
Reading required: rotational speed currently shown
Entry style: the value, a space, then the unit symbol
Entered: 3800 rpm
